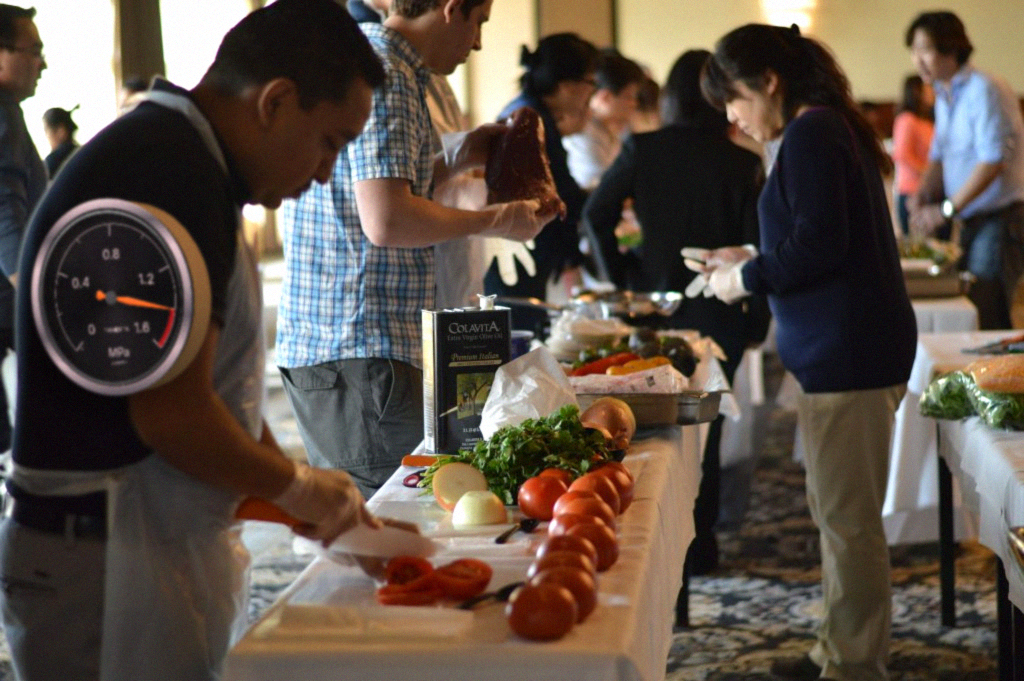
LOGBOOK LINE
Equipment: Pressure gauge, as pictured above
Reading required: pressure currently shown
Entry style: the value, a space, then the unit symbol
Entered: 1.4 MPa
